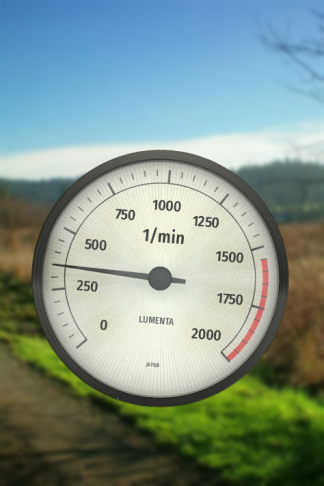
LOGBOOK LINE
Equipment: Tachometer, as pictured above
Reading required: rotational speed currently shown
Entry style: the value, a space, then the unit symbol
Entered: 350 rpm
